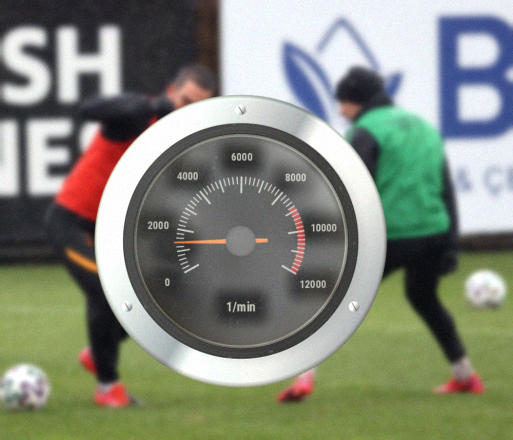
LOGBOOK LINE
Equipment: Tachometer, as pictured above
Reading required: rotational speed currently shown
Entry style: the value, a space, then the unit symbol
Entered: 1400 rpm
